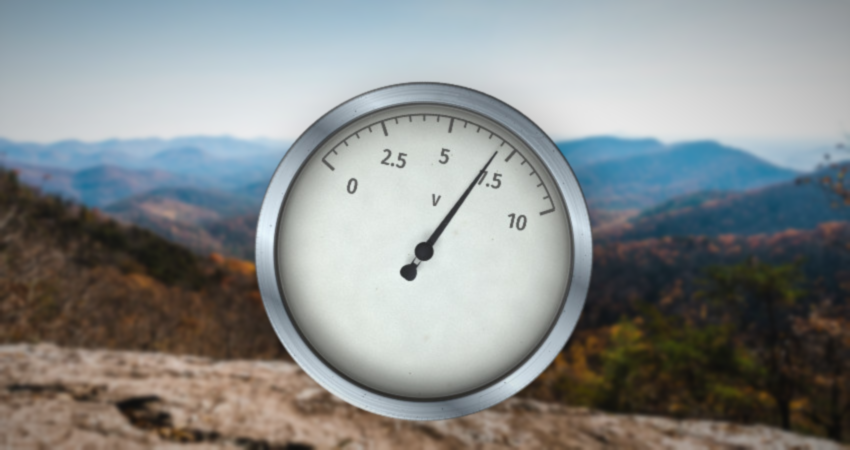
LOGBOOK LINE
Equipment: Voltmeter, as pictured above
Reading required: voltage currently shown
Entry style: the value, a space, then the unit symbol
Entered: 7 V
